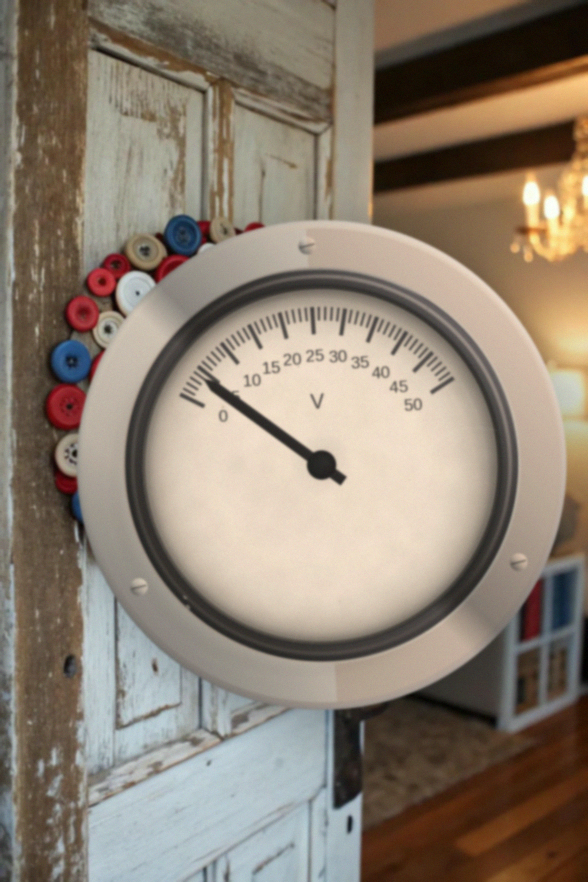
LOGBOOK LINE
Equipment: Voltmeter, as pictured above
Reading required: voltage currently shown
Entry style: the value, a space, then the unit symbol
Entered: 4 V
